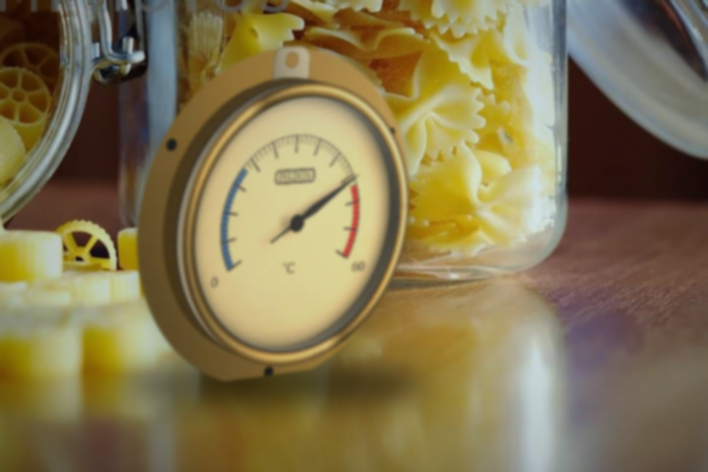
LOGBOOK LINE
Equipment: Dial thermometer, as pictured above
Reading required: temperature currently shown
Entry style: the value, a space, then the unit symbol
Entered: 45 °C
